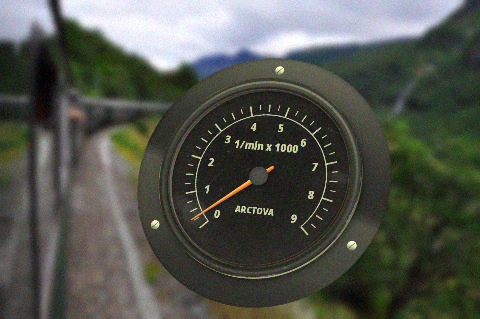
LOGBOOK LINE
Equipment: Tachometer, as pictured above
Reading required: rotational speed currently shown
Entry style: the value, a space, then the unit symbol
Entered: 250 rpm
